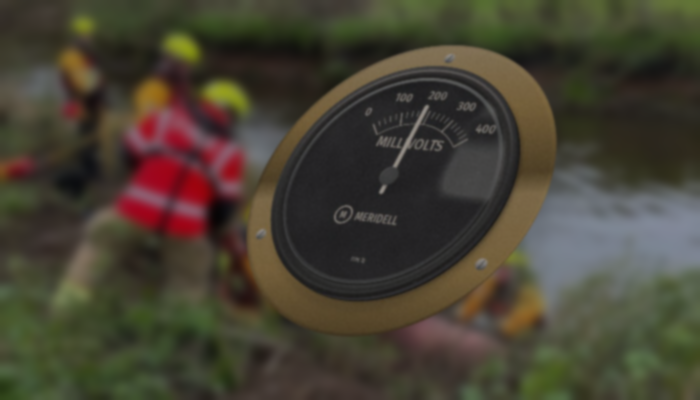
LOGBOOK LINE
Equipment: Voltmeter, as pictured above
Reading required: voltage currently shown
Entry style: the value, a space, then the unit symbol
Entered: 200 mV
